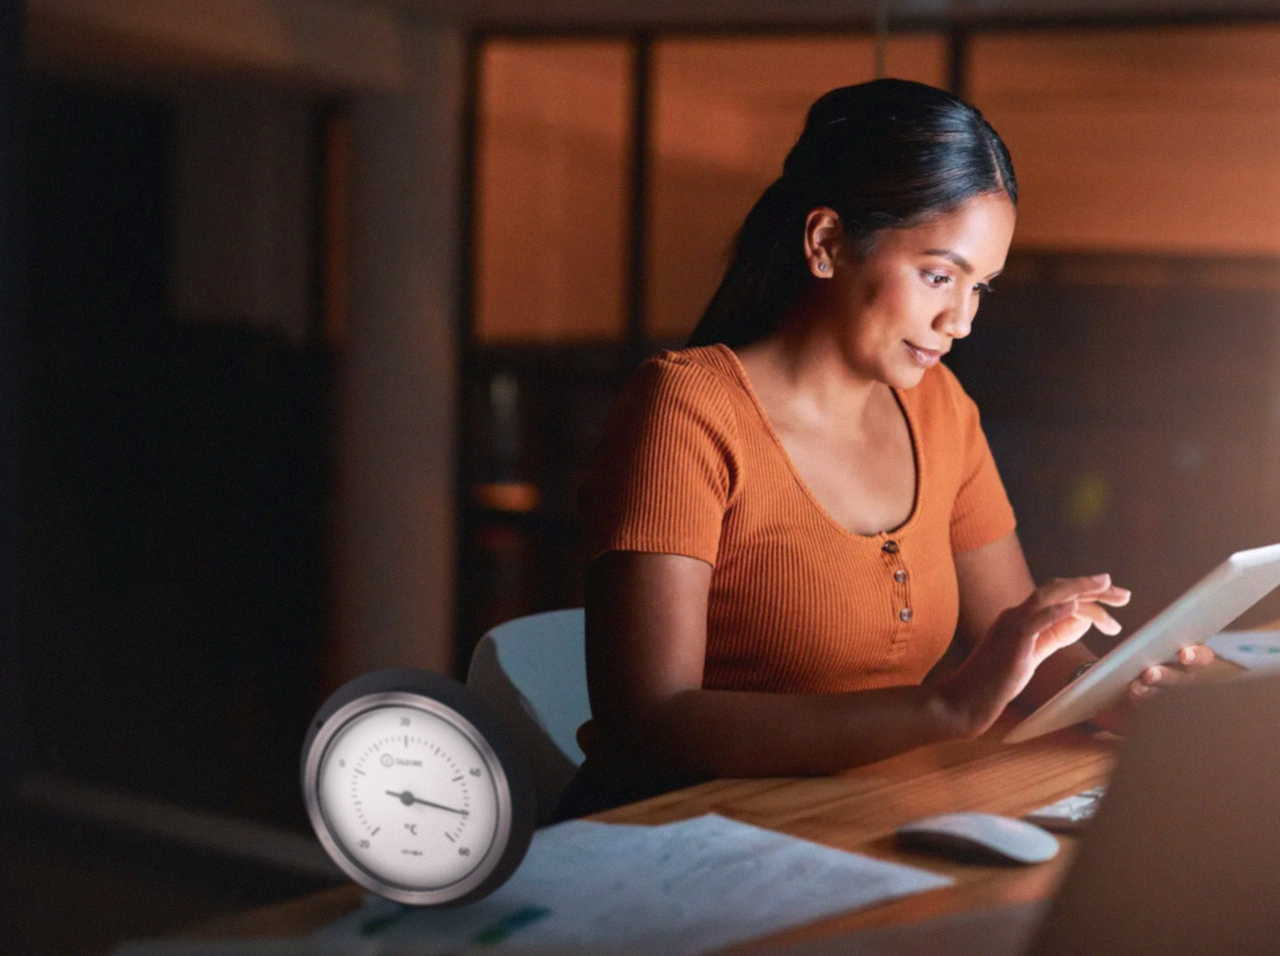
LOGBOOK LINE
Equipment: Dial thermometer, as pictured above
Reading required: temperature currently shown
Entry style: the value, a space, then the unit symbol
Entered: 50 °C
